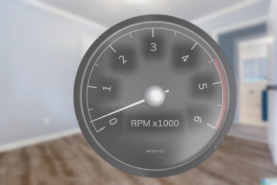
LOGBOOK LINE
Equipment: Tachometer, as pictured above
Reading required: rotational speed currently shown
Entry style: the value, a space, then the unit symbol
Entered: 250 rpm
